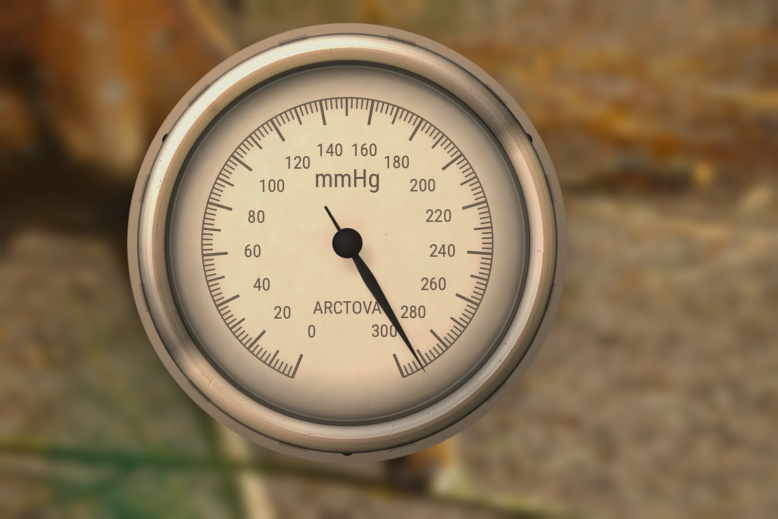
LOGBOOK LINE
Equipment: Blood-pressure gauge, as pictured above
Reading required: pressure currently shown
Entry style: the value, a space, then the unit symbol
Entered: 292 mmHg
